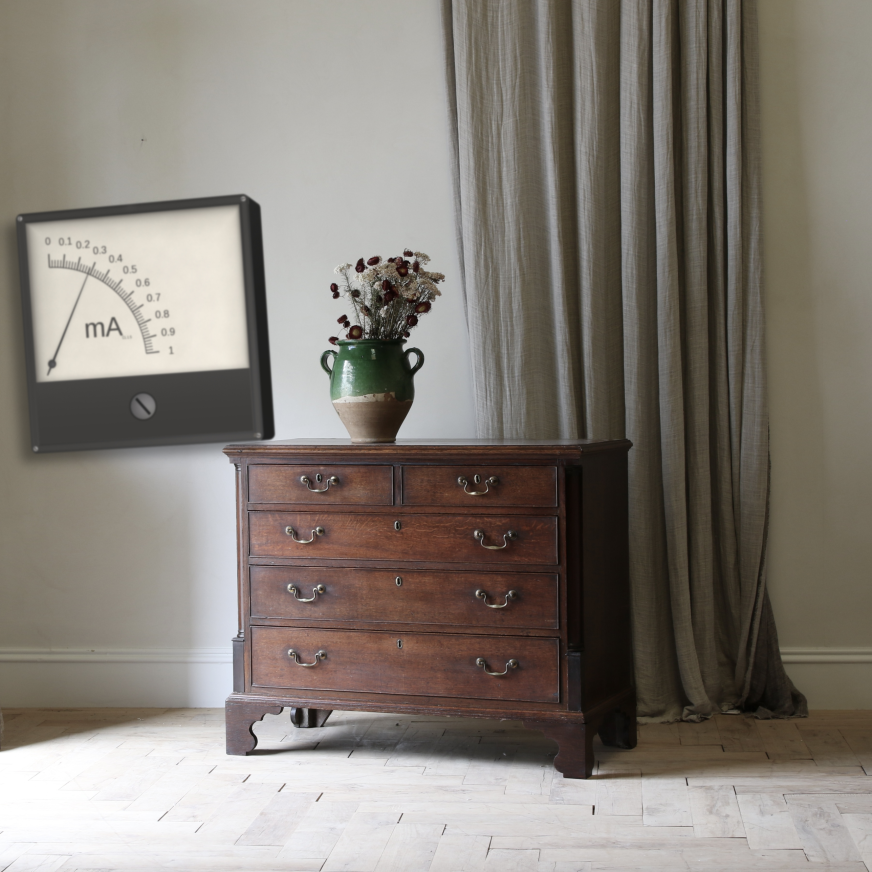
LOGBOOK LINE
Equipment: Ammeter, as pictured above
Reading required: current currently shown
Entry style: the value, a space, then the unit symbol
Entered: 0.3 mA
